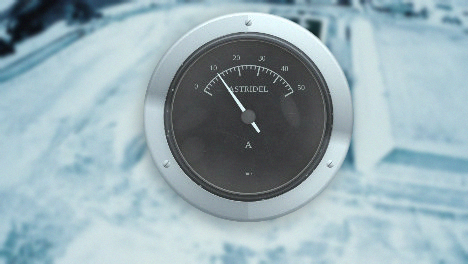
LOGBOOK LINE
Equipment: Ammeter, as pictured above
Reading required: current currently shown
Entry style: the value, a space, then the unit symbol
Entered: 10 A
